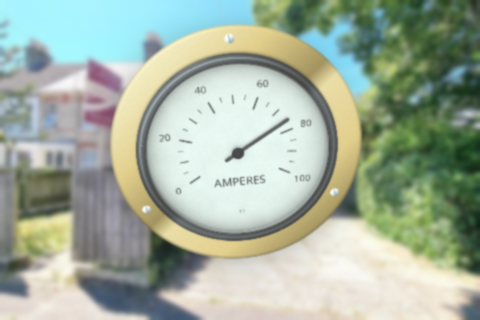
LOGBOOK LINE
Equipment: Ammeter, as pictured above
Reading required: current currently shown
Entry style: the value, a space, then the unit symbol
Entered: 75 A
